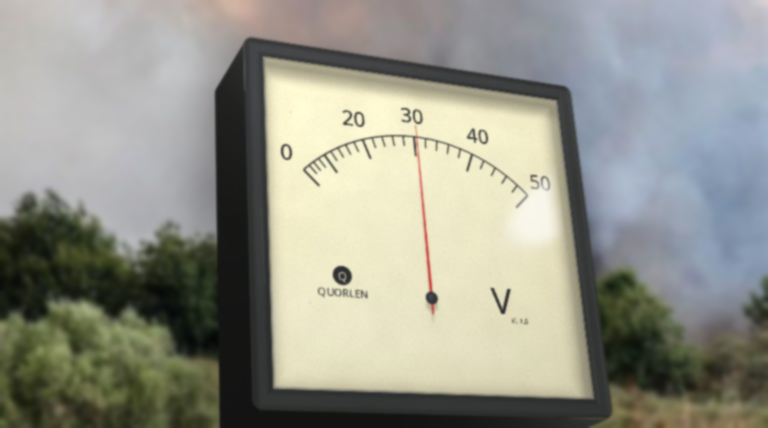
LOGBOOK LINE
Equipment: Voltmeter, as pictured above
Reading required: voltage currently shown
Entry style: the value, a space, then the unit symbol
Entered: 30 V
